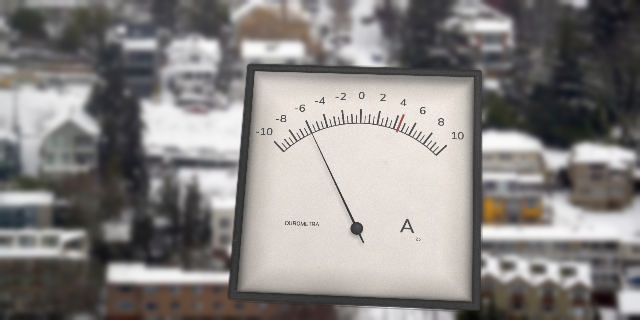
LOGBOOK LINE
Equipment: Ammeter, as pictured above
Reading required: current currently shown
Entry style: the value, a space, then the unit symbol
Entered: -6 A
